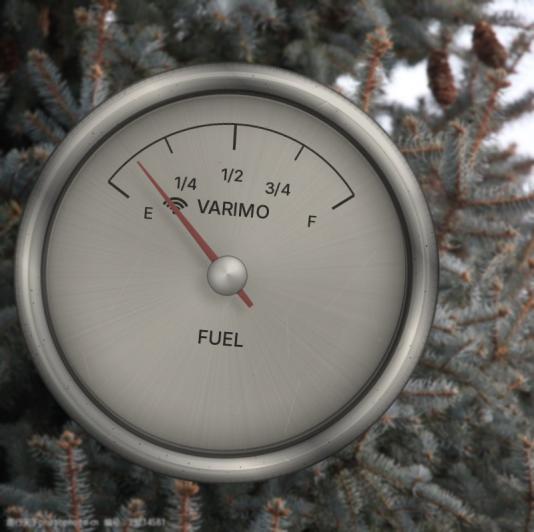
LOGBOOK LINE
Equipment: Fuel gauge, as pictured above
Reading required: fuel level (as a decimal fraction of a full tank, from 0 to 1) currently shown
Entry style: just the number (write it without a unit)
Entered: 0.125
